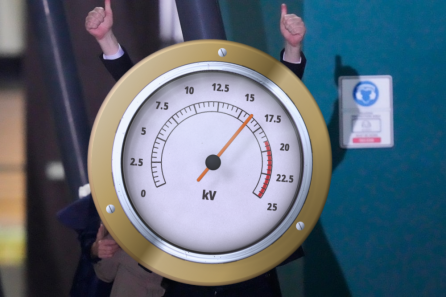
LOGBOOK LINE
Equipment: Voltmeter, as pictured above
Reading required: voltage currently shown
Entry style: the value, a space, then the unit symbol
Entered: 16 kV
